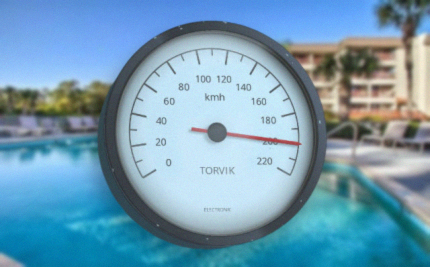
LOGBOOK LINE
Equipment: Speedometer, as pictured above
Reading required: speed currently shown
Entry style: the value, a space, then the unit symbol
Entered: 200 km/h
